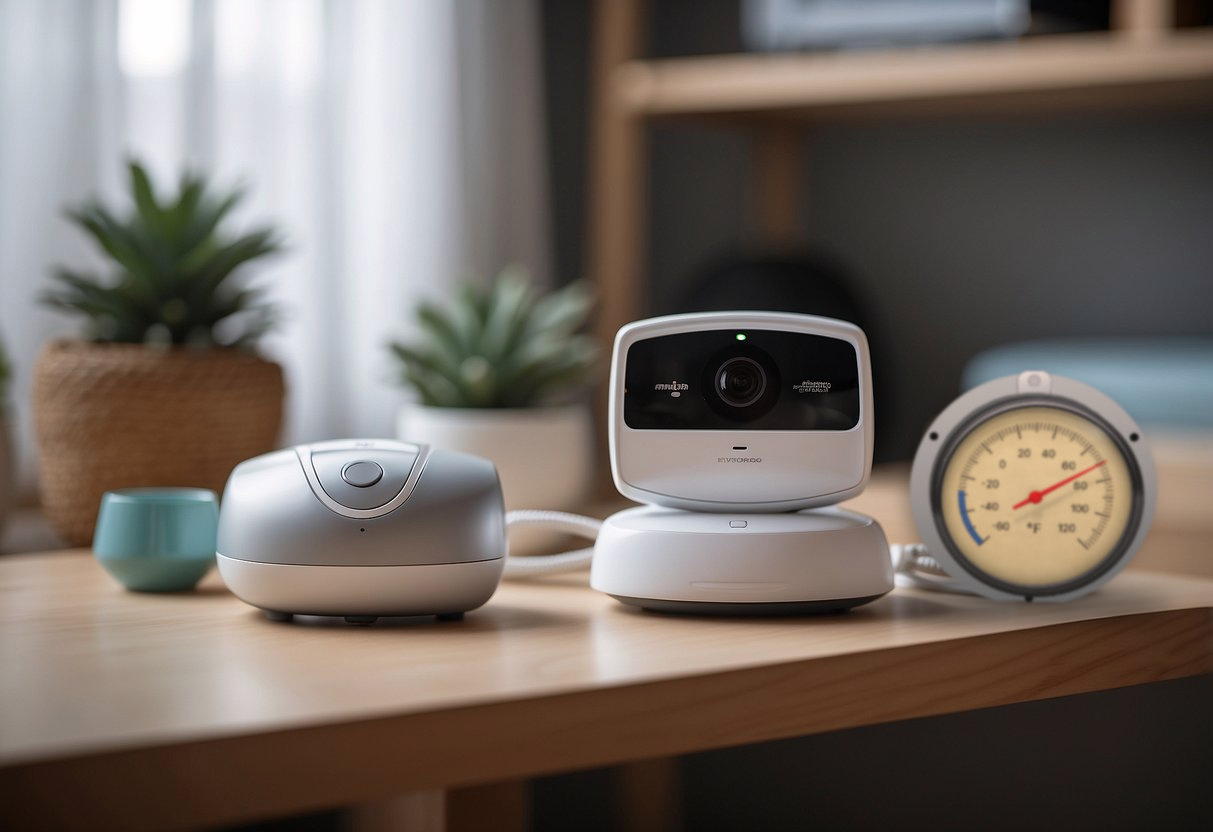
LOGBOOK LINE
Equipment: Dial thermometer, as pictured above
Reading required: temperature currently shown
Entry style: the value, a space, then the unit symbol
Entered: 70 °F
